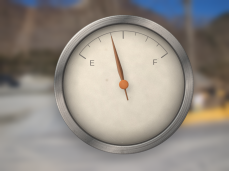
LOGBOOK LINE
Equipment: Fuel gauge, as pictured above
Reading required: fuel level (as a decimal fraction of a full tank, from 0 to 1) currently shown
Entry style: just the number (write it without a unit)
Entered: 0.375
